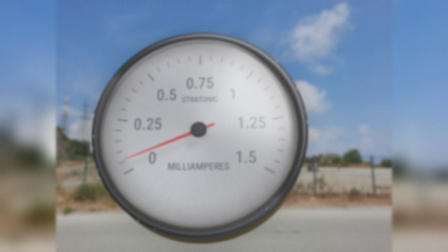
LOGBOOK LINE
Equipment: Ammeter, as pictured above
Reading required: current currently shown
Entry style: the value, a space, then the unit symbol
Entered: 0.05 mA
